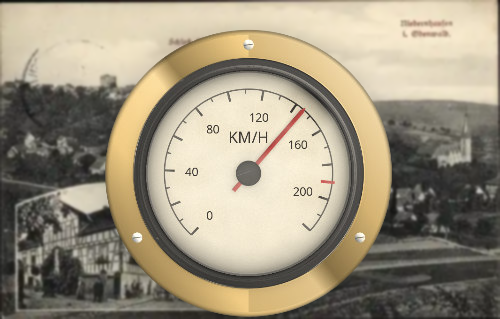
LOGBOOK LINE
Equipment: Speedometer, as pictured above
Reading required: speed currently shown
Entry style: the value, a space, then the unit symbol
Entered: 145 km/h
